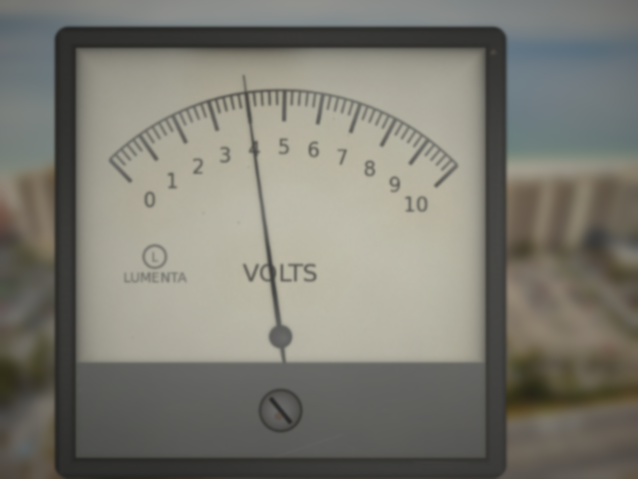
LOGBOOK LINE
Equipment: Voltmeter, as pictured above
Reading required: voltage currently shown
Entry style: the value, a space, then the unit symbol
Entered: 4 V
